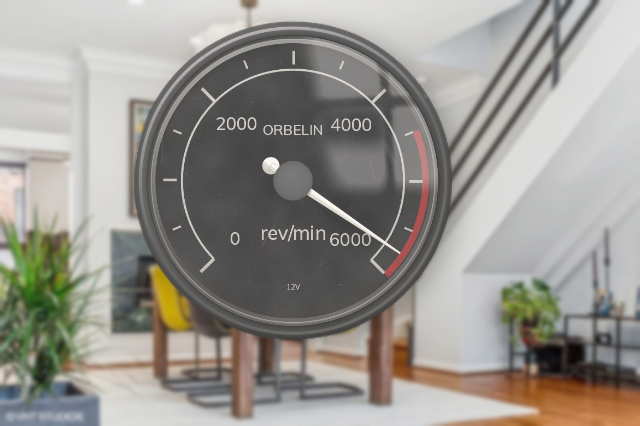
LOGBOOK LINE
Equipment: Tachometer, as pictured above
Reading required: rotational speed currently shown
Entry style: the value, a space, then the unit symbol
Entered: 5750 rpm
